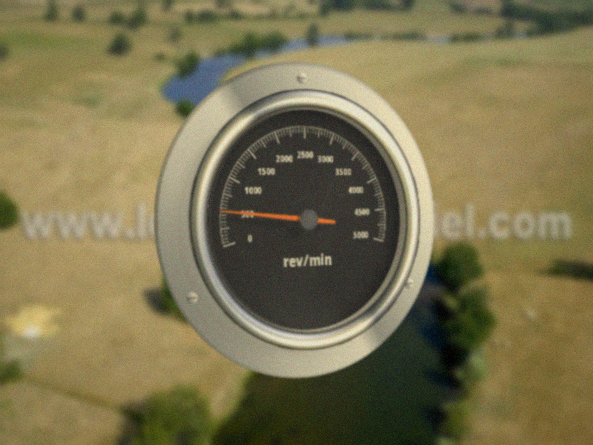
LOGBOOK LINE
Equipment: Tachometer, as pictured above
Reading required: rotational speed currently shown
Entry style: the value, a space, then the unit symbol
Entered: 500 rpm
